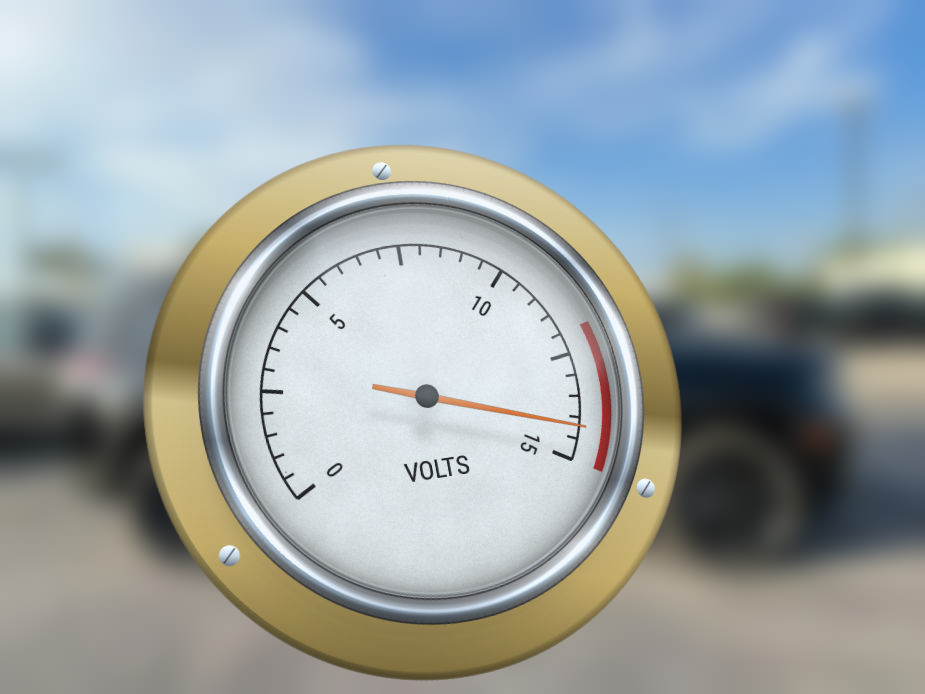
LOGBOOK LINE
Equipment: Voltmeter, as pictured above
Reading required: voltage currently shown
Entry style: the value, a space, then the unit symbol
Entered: 14.25 V
